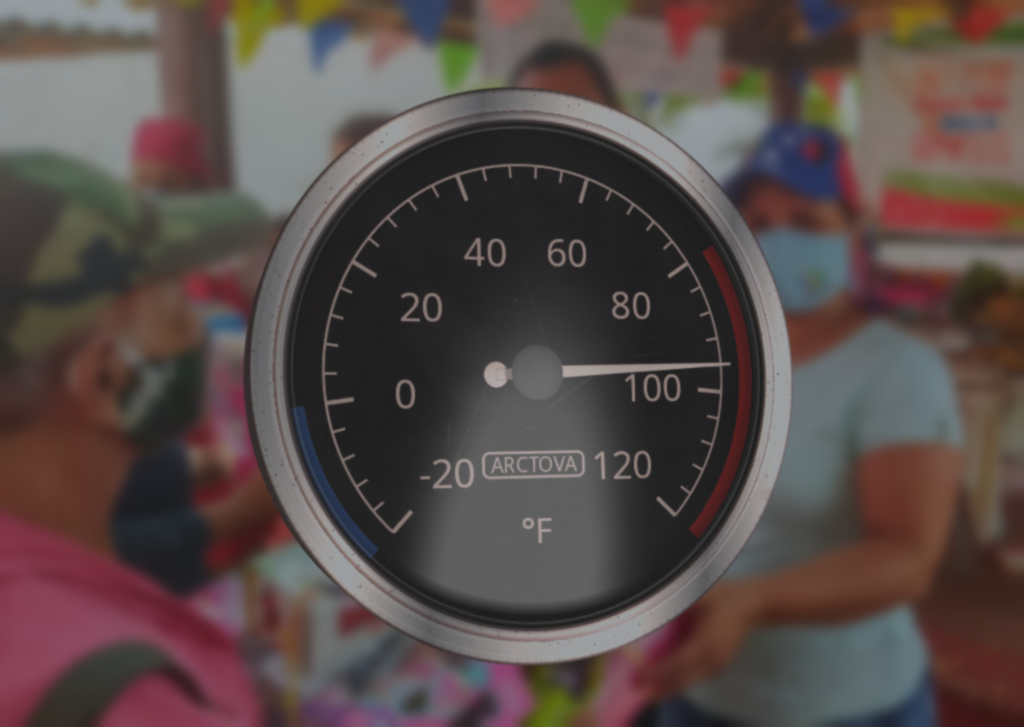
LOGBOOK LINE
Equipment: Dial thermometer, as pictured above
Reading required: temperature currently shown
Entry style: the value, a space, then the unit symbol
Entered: 96 °F
